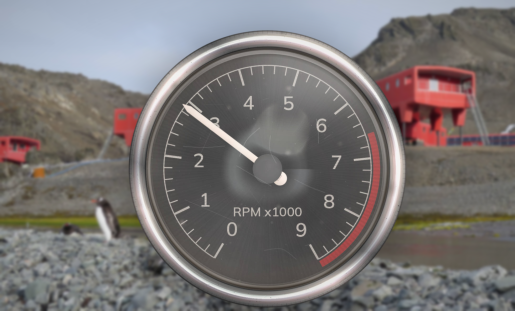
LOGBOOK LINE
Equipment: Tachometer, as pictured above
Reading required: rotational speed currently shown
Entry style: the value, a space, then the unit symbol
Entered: 2900 rpm
